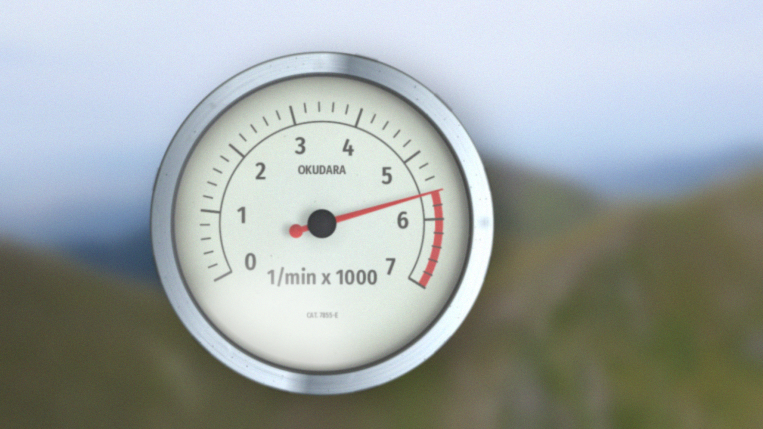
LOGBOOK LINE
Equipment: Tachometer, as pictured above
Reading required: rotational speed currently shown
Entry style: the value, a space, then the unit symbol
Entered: 5600 rpm
